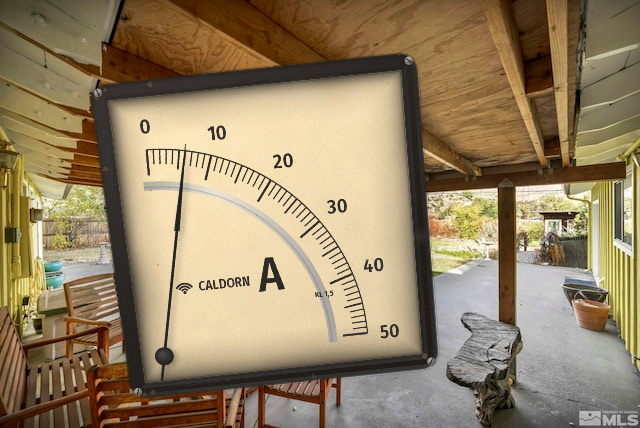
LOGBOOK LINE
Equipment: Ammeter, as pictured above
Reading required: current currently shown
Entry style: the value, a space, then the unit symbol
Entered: 6 A
